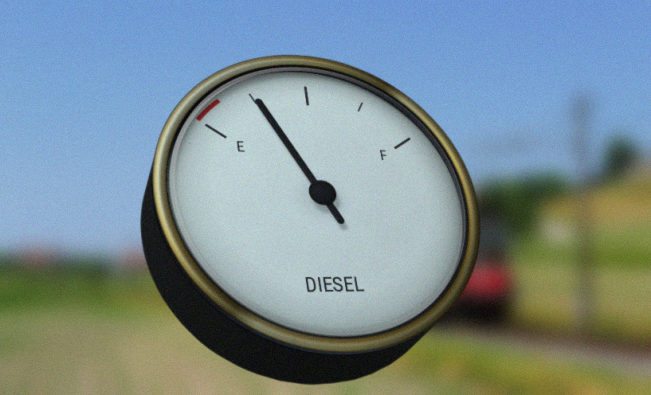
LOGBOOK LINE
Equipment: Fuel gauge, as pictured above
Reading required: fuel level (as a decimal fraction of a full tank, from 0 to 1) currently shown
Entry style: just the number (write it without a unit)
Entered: 0.25
